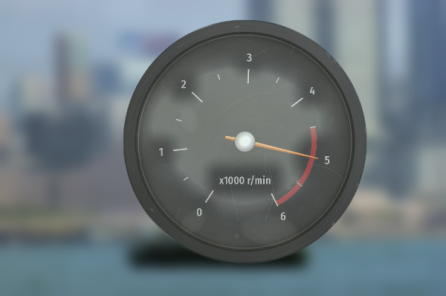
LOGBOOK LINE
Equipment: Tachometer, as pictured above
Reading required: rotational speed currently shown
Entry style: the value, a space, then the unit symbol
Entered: 5000 rpm
